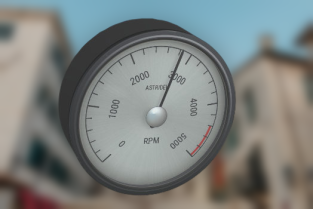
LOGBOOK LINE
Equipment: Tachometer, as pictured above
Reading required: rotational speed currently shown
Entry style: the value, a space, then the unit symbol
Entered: 2800 rpm
